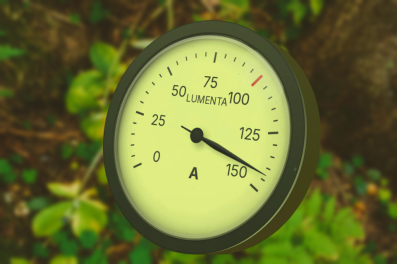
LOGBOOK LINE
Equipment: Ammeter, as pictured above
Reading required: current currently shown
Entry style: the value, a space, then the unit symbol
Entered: 142.5 A
